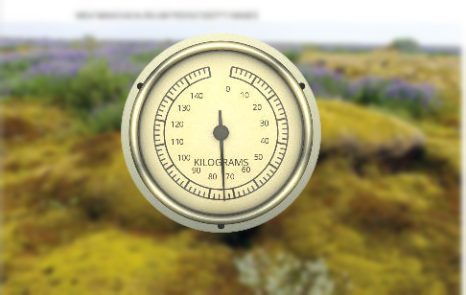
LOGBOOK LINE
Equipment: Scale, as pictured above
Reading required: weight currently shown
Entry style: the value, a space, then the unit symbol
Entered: 74 kg
